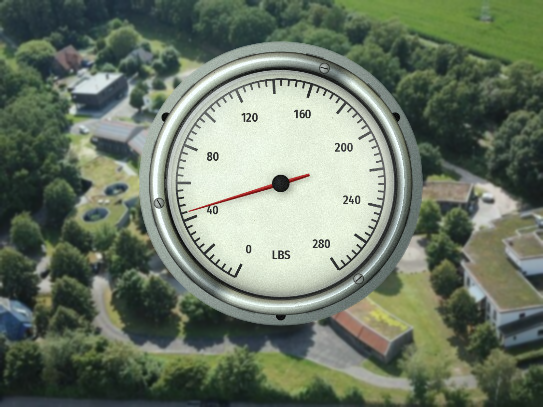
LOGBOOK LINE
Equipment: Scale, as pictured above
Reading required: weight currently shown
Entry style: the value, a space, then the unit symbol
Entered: 44 lb
